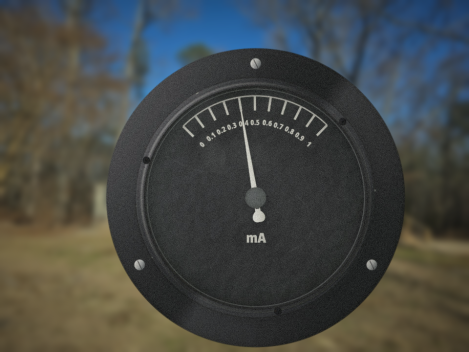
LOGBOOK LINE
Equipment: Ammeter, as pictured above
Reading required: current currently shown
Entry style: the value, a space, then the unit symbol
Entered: 0.4 mA
